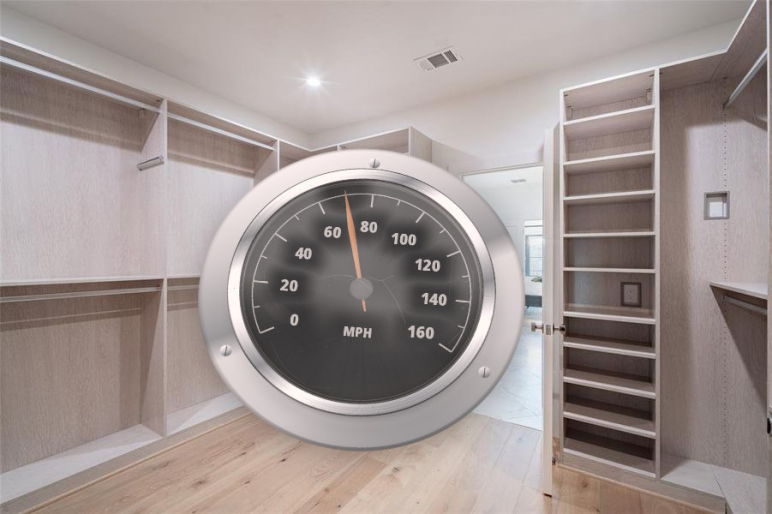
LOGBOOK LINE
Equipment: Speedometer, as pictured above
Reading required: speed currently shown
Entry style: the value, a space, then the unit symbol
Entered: 70 mph
